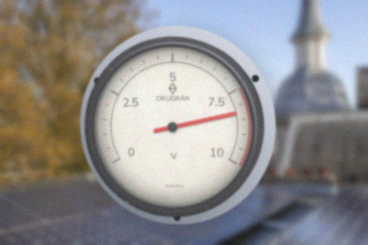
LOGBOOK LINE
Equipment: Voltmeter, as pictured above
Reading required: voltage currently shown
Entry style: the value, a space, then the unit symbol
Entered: 8.25 V
